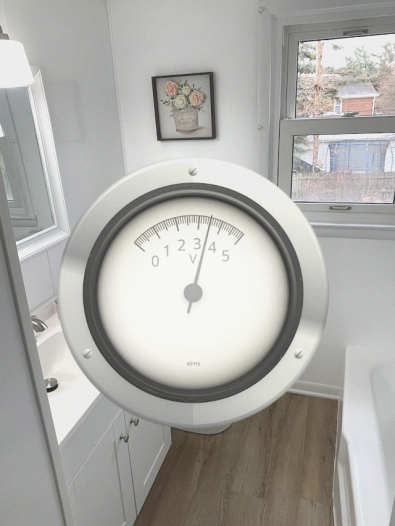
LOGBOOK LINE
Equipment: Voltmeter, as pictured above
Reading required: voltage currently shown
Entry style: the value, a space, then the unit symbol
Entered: 3.5 V
